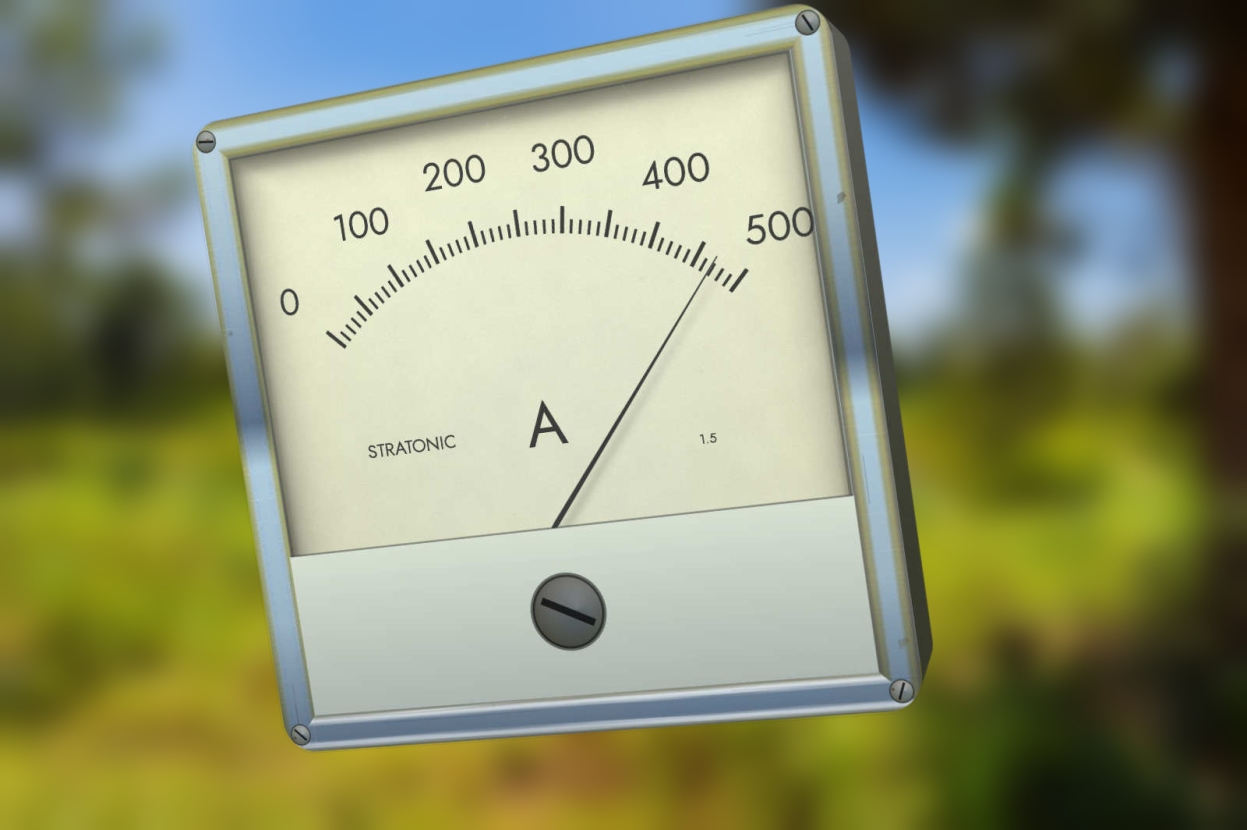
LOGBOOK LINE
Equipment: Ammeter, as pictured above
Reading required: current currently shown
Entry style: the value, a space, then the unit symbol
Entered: 470 A
